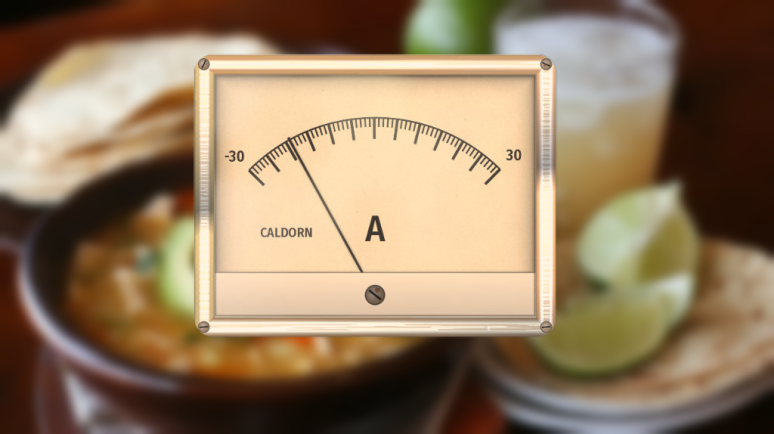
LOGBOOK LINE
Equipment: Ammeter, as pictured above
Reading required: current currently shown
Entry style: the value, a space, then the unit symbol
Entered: -19 A
